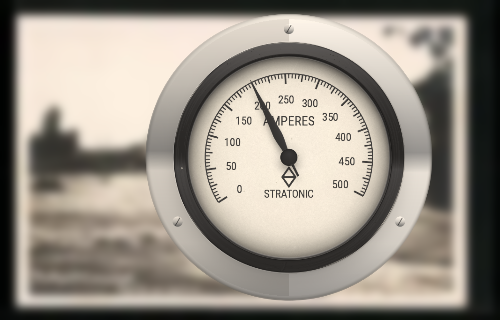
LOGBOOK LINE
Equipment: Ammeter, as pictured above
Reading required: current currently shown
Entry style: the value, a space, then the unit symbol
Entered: 200 A
